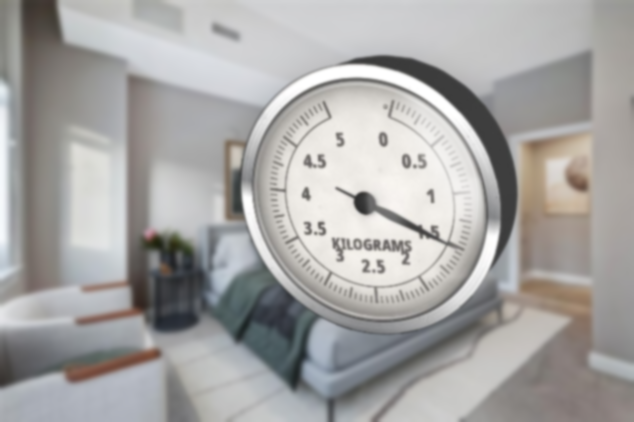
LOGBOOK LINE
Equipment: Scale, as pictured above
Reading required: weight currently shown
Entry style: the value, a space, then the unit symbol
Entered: 1.5 kg
